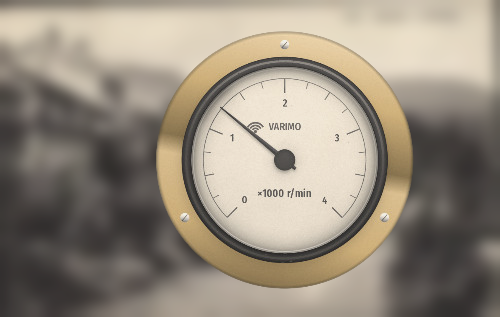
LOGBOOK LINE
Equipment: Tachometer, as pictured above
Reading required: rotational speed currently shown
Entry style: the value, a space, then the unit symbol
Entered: 1250 rpm
